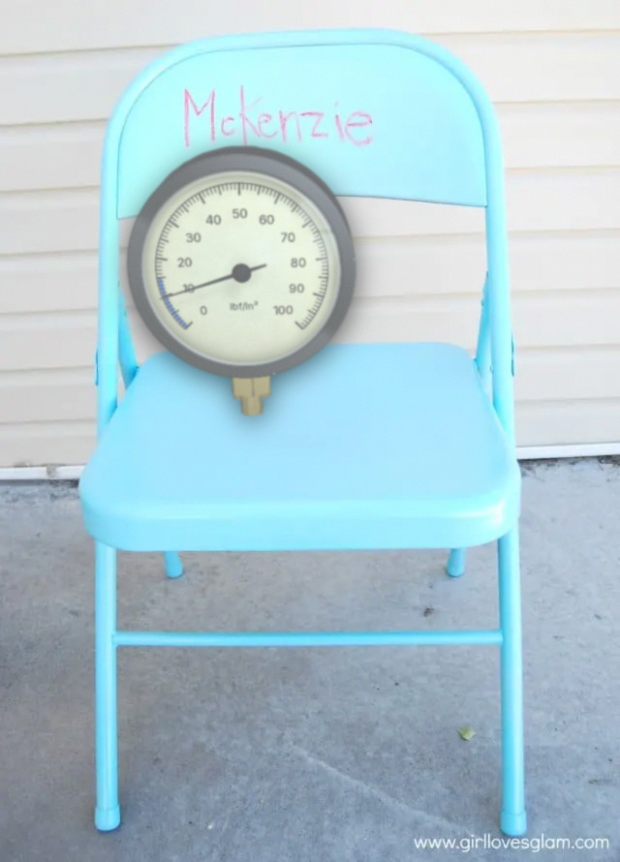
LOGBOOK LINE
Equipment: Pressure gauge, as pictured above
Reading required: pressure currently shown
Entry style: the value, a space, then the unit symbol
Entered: 10 psi
